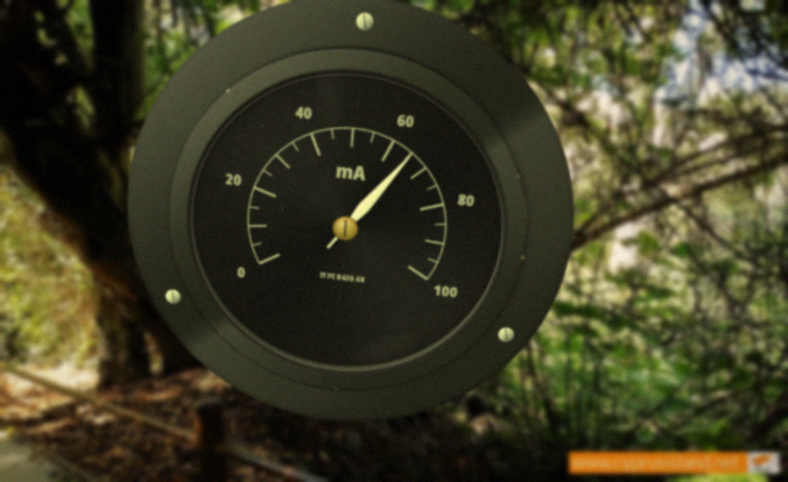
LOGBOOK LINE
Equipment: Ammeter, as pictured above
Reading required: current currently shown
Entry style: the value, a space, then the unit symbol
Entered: 65 mA
